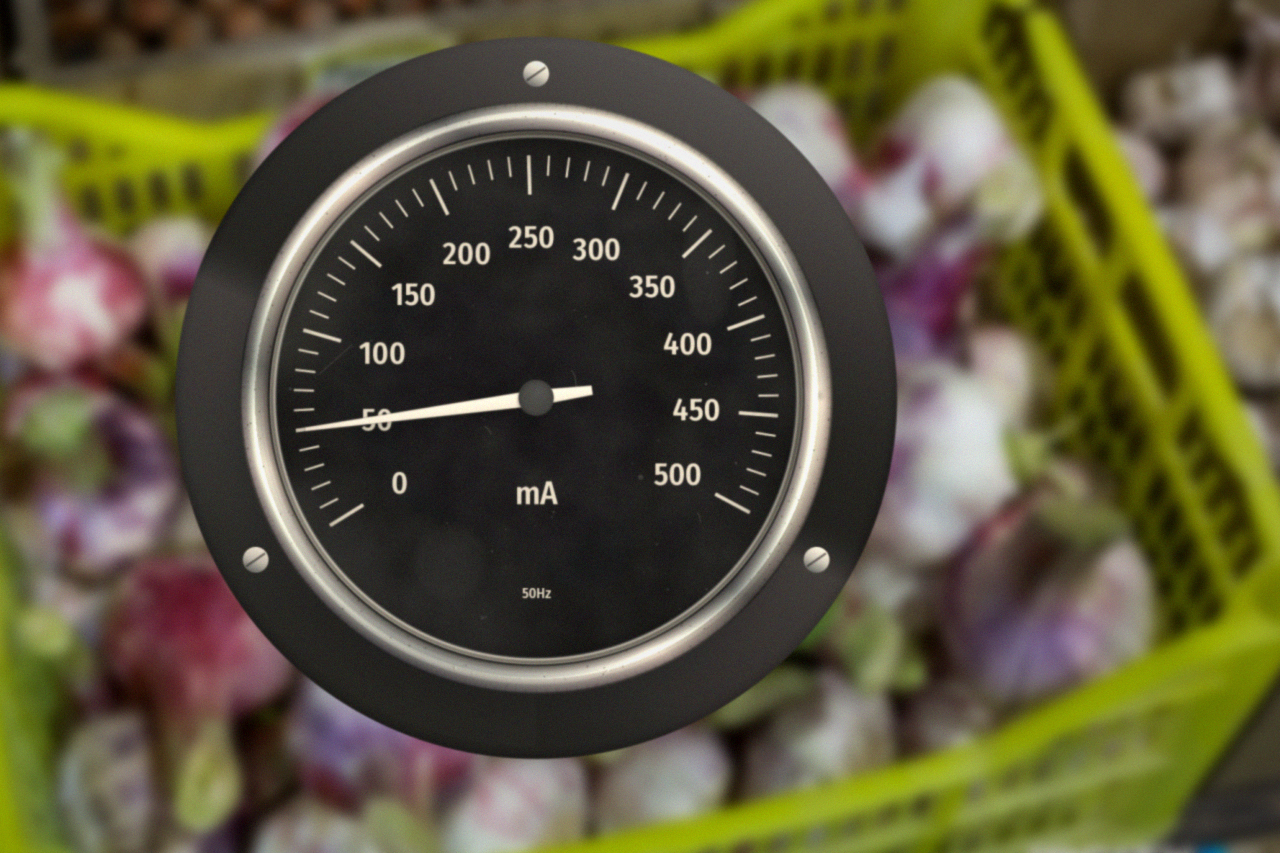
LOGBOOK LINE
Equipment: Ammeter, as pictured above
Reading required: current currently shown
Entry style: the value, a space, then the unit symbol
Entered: 50 mA
